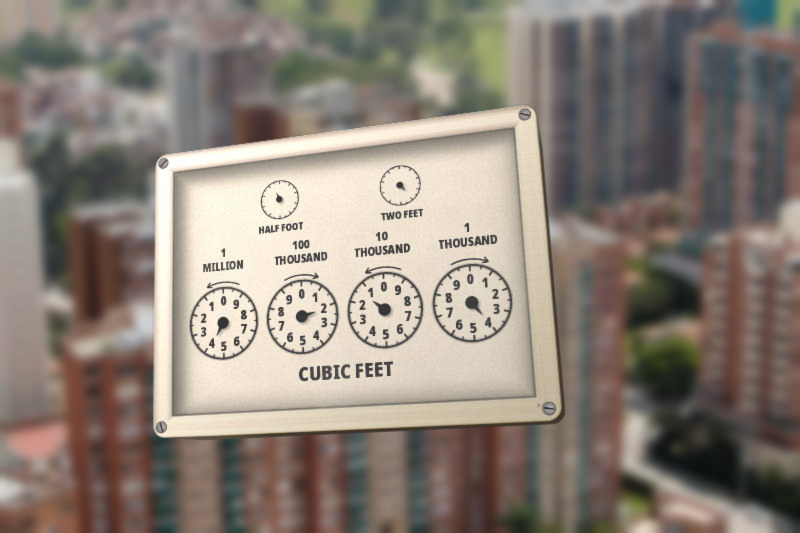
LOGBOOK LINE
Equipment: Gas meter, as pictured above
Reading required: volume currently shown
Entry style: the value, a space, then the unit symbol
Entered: 421400 ft³
